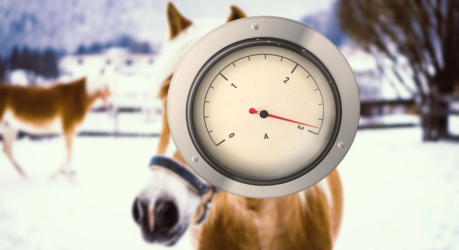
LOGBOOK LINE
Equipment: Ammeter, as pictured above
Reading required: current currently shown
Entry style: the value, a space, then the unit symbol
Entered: 2.9 A
